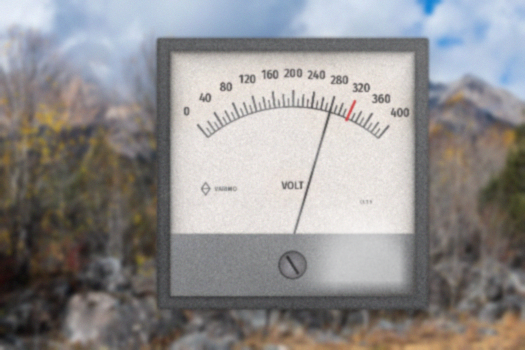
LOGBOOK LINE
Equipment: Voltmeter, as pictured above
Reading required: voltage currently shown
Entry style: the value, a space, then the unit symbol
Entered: 280 V
